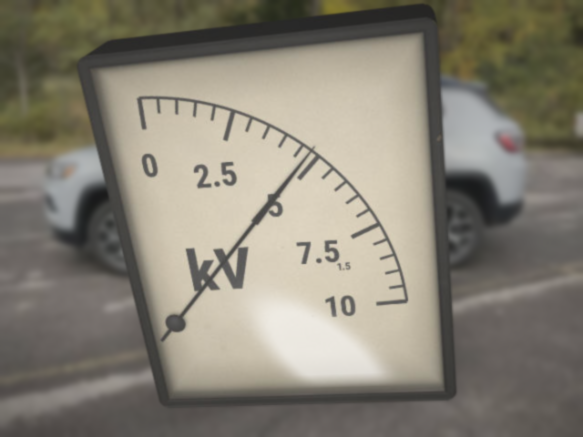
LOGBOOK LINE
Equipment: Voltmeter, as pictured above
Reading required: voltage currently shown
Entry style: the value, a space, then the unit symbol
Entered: 4.75 kV
